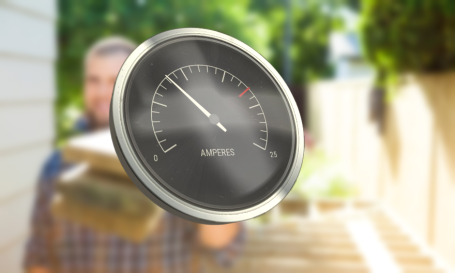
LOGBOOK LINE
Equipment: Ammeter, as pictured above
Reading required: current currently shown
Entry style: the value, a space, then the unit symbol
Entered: 8 A
